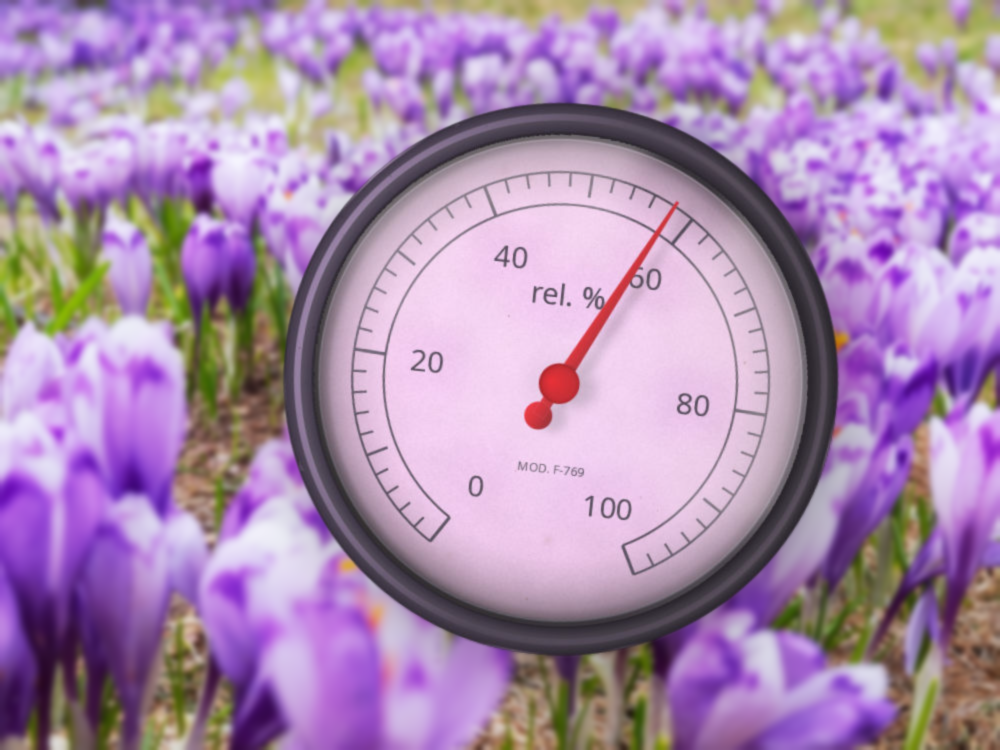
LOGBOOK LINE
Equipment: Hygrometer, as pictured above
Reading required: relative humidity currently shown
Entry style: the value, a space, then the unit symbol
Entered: 58 %
